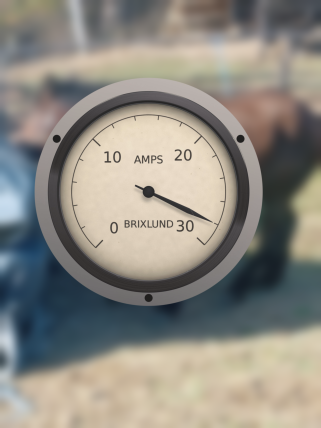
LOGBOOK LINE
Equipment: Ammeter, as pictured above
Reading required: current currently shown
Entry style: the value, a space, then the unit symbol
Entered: 28 A
